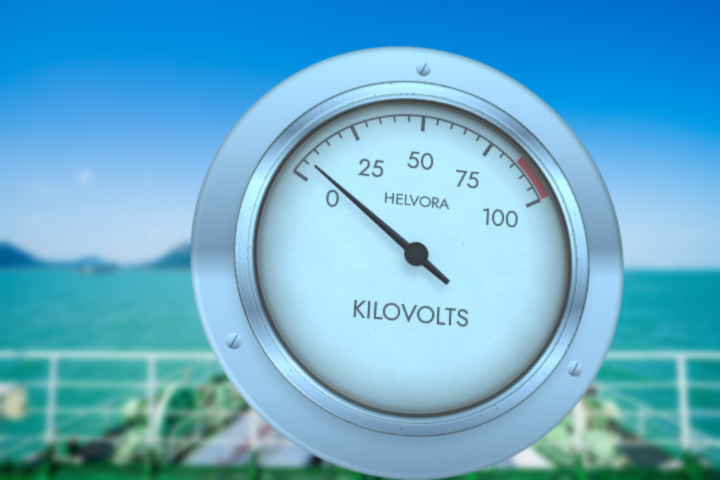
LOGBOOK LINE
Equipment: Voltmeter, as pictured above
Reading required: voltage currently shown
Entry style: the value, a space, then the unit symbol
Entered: 5 kV
